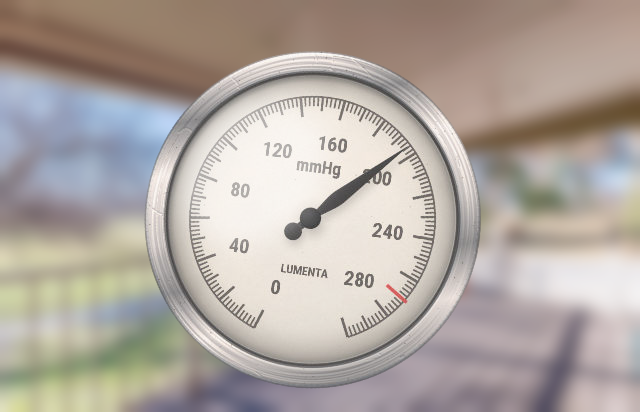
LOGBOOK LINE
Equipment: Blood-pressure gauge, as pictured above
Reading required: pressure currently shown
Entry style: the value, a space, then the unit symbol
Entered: 196 mmHg
